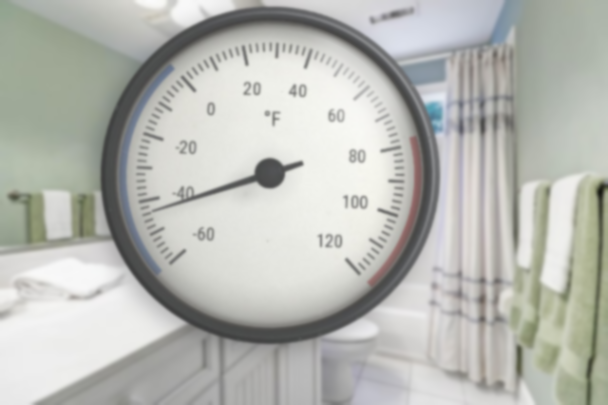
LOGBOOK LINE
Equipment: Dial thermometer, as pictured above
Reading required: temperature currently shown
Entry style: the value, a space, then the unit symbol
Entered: -44 °F
